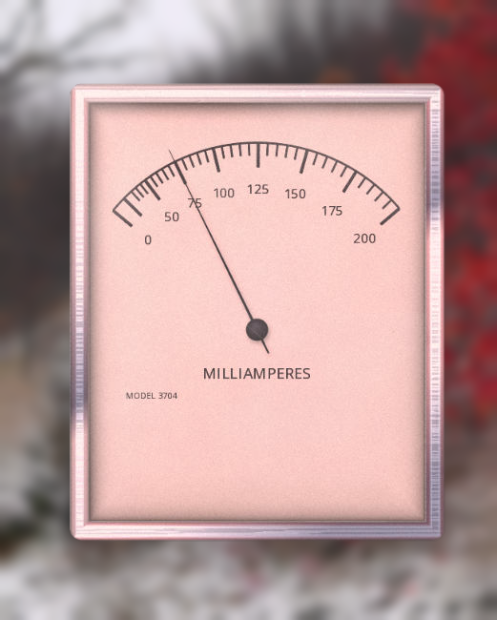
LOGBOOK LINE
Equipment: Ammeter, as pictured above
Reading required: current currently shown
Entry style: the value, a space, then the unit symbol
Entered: 75 mA
